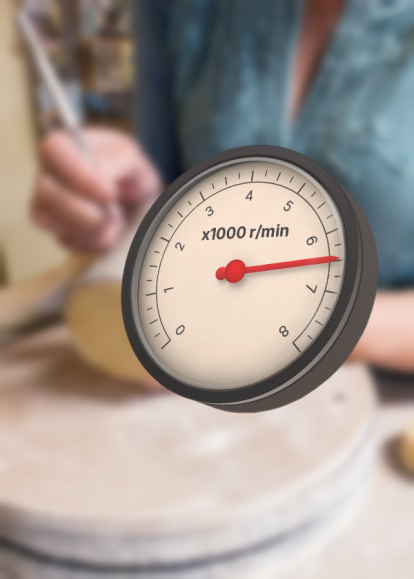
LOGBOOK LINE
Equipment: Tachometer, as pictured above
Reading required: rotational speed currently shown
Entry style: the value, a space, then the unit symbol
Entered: 6500 rpm
